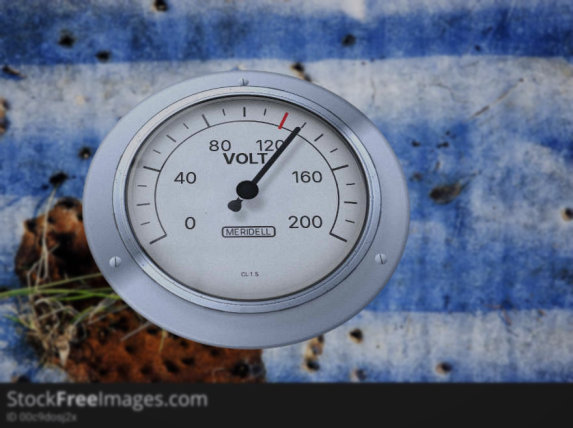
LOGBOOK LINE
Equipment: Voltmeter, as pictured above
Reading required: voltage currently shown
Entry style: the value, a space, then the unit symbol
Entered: 130 V
